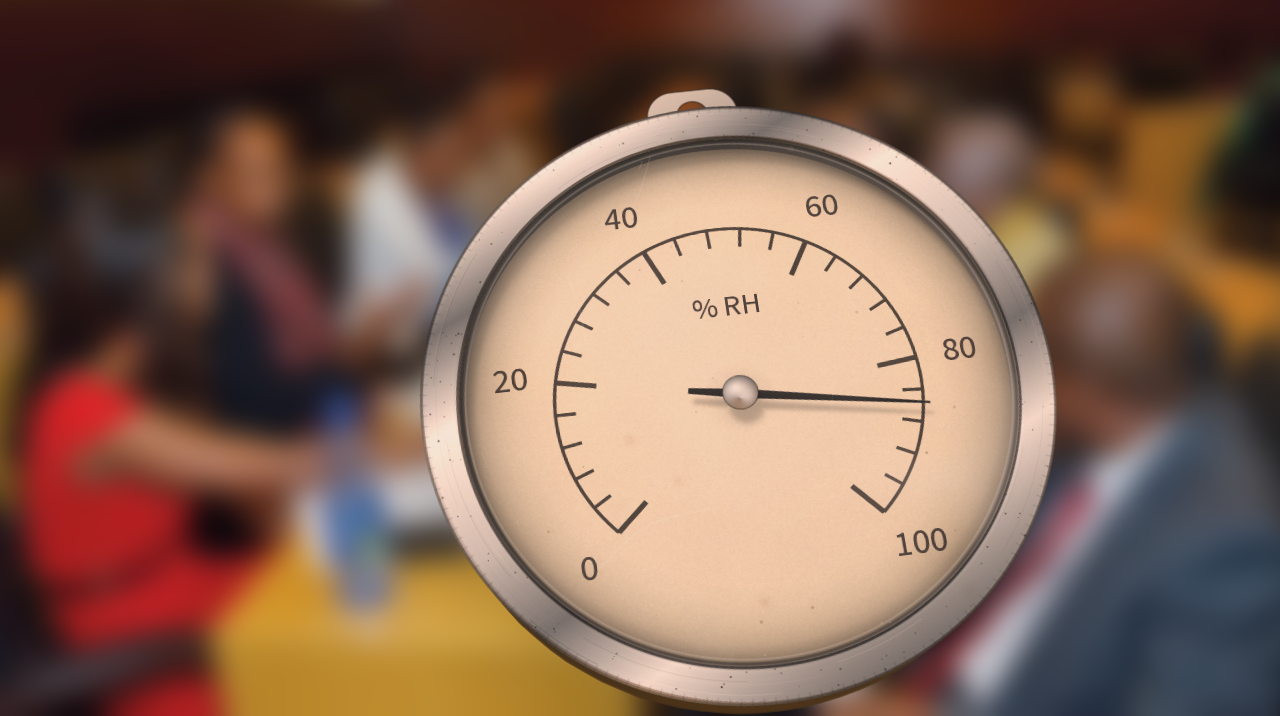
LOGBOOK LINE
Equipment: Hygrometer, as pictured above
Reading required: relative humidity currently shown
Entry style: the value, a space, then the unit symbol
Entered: 86 %
